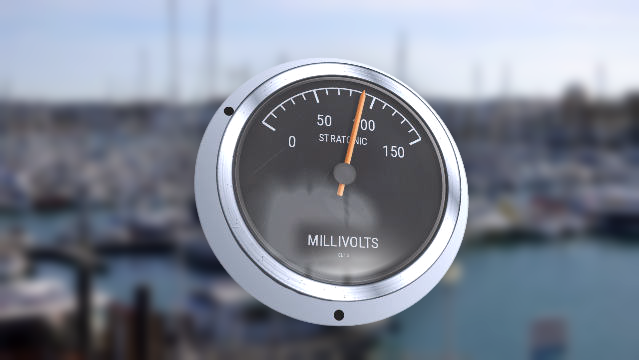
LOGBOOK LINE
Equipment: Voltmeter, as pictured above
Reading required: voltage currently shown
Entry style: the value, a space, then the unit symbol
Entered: 90 mV
